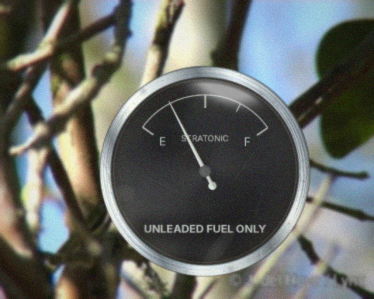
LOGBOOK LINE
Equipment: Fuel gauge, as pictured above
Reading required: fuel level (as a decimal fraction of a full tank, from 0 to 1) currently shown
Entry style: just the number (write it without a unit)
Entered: 0.25
